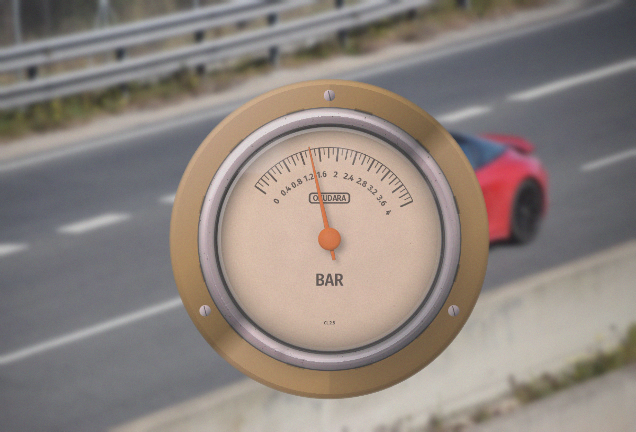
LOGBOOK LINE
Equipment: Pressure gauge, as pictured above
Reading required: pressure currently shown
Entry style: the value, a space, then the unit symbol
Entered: 1.4 bar
